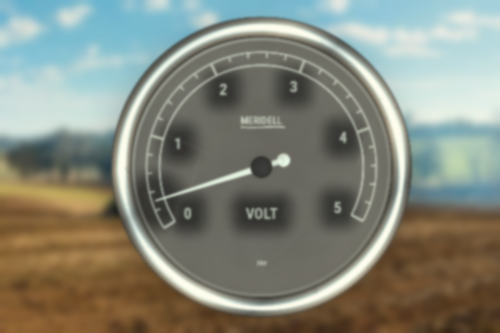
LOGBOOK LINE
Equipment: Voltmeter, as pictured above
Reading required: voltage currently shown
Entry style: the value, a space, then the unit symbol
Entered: 0.3 V
